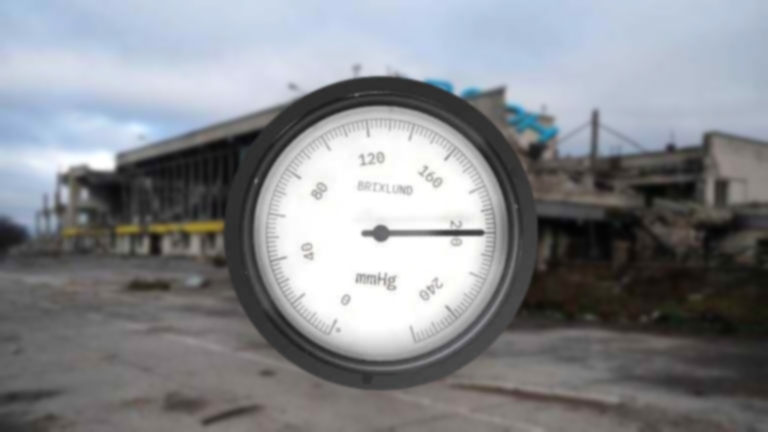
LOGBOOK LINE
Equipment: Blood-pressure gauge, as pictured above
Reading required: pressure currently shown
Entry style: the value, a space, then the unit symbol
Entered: 200 mmHg
